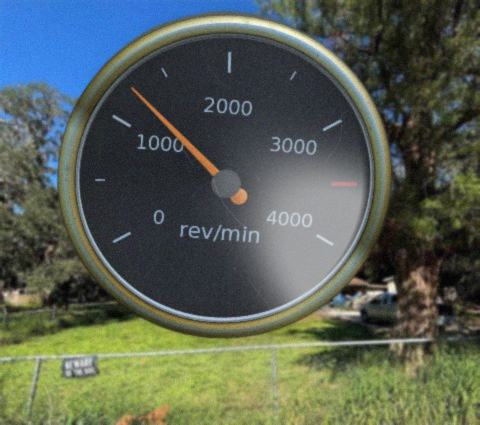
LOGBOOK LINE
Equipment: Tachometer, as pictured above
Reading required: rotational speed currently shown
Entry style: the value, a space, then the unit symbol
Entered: 1250 rpm
